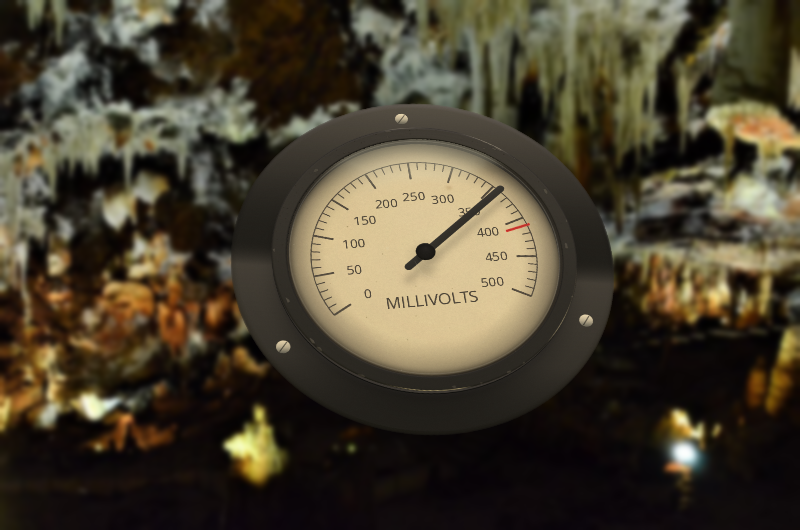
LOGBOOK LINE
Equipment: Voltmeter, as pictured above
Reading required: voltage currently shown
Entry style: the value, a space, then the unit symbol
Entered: 360 mV
